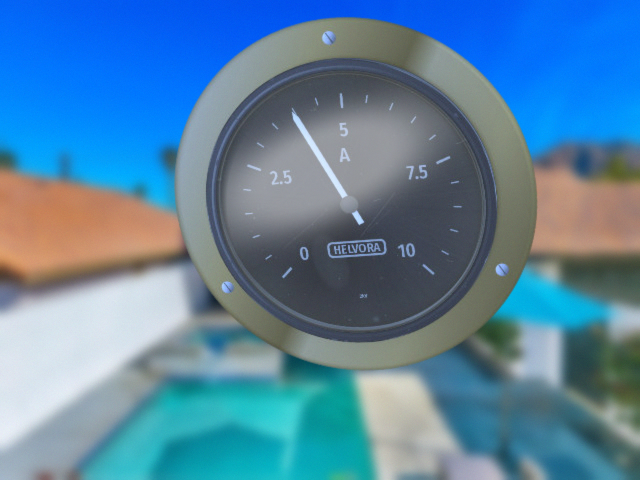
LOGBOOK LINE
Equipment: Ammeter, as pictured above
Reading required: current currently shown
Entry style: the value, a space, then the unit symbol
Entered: 4 A
